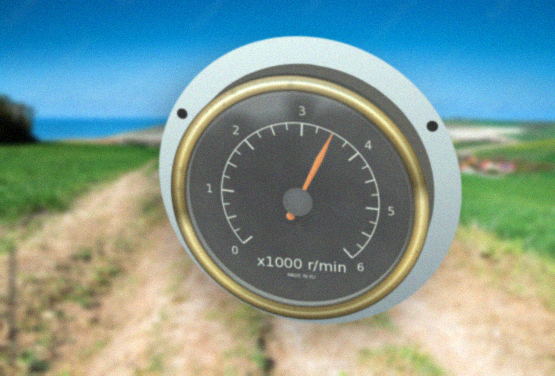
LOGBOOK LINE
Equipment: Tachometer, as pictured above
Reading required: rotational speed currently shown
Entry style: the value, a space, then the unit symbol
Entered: 3500 rpm
